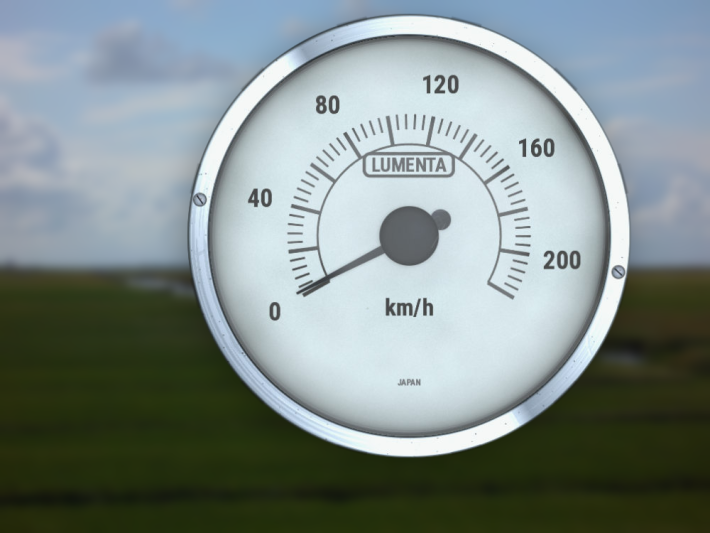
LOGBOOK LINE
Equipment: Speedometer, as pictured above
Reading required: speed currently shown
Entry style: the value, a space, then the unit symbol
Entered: 2 km/h
